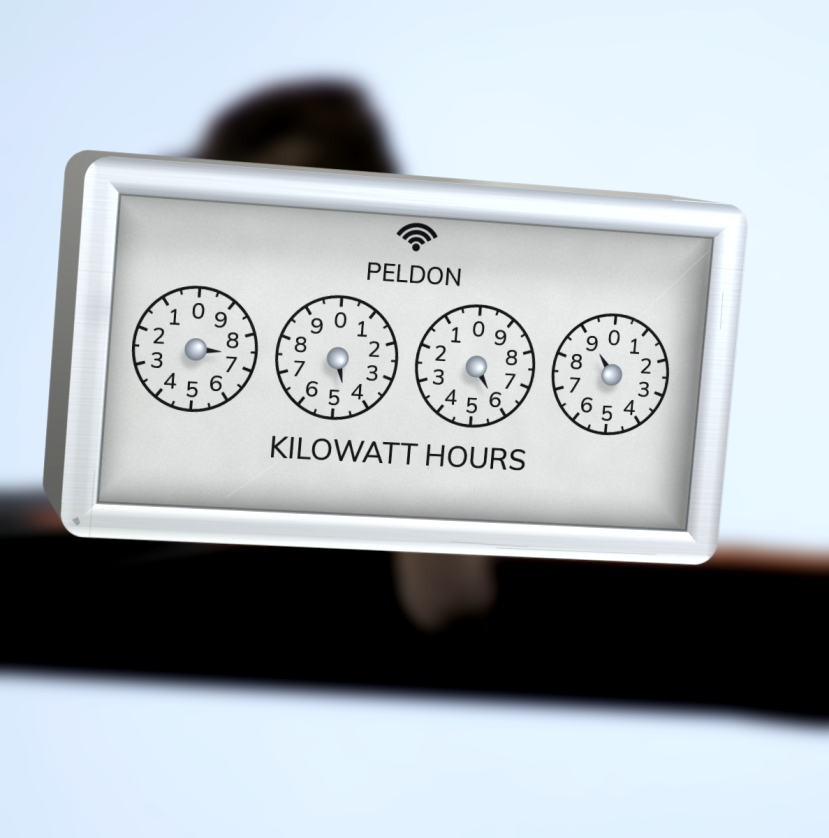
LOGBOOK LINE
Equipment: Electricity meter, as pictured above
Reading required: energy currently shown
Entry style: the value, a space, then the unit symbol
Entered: 7459 kWh
